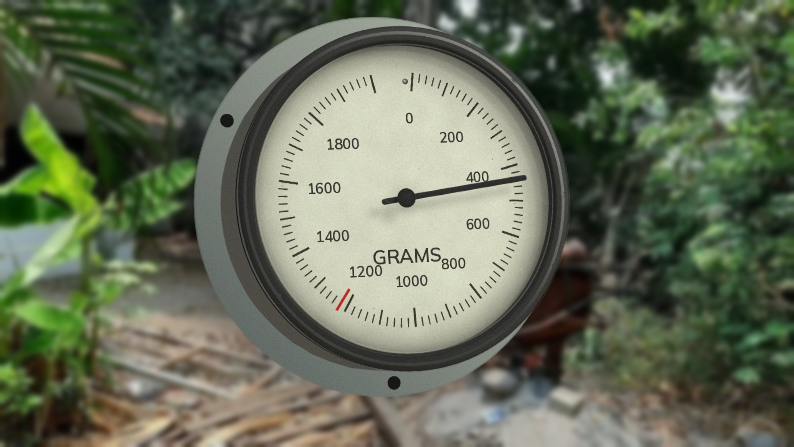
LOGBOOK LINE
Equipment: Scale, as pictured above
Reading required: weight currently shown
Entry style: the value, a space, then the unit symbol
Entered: 440 g
